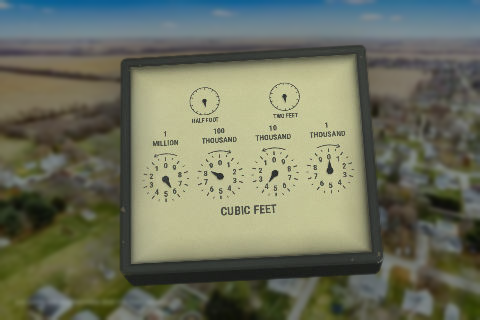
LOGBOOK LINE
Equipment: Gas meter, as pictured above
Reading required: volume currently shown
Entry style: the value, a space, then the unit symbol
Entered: 584000 ft³
